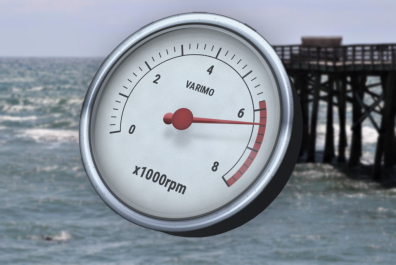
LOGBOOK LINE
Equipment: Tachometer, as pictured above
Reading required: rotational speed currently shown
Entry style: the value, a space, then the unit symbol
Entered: 6400 rpm
